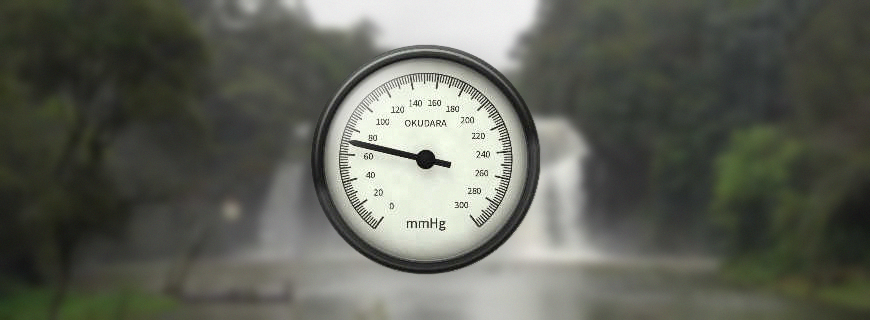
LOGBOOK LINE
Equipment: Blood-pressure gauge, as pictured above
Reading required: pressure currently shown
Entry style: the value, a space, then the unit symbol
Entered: 70 mmHg
